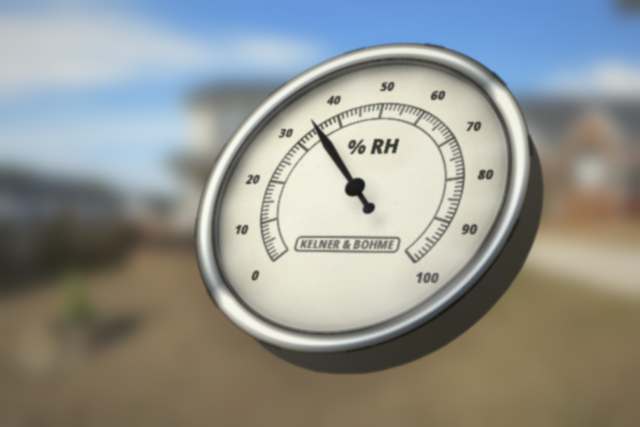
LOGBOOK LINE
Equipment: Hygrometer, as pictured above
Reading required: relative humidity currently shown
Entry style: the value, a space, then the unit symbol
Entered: 35 %
